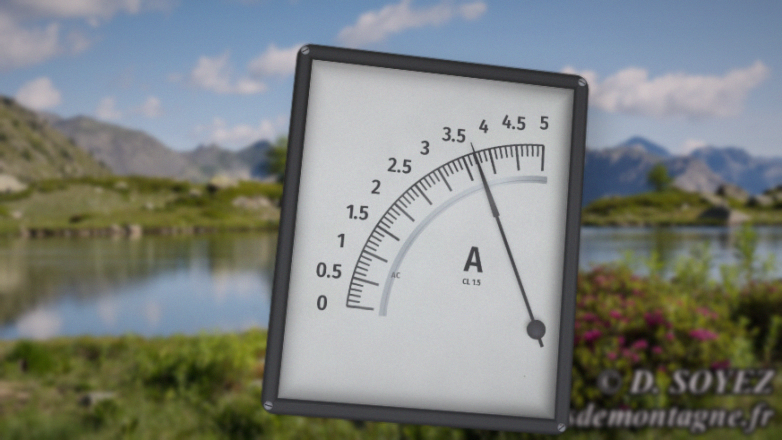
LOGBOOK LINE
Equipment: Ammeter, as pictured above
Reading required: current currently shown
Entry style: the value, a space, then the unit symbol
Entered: 3.7 A
